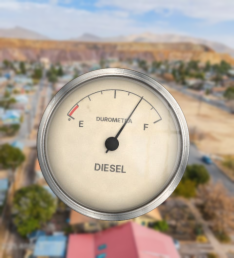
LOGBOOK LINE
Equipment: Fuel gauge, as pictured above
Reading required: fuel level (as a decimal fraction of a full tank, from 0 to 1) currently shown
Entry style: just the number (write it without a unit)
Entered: 0.75
